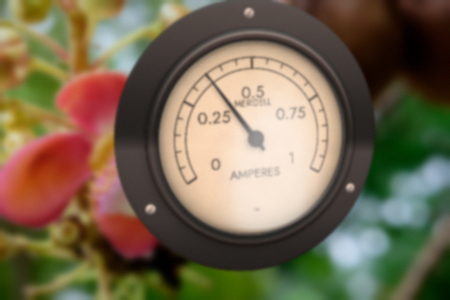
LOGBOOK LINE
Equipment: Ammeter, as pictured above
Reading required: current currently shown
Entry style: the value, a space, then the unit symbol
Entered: 0.35 A
